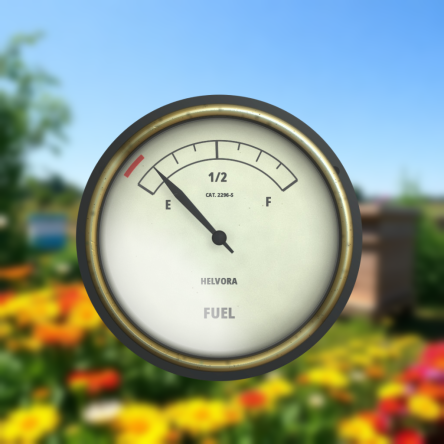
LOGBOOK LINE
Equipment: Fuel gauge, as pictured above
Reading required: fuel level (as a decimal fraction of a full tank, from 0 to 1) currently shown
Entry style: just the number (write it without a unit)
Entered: 0.125
